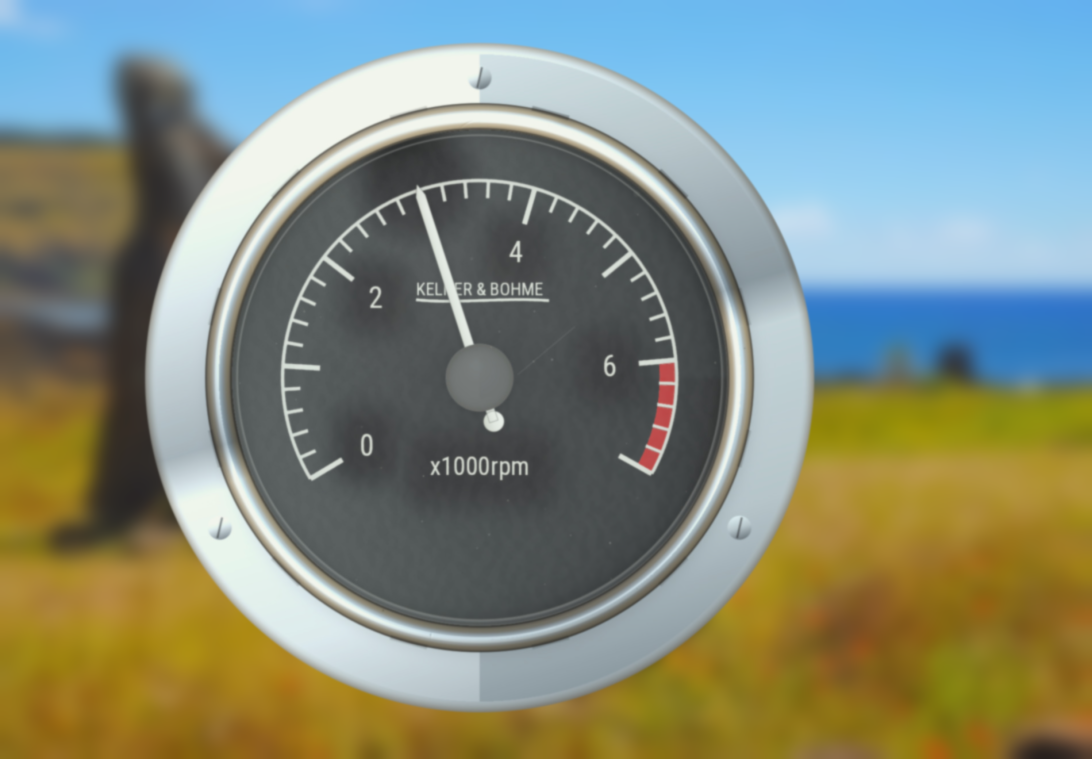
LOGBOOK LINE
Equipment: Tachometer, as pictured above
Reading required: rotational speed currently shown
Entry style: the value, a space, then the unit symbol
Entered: 3000 rpm
